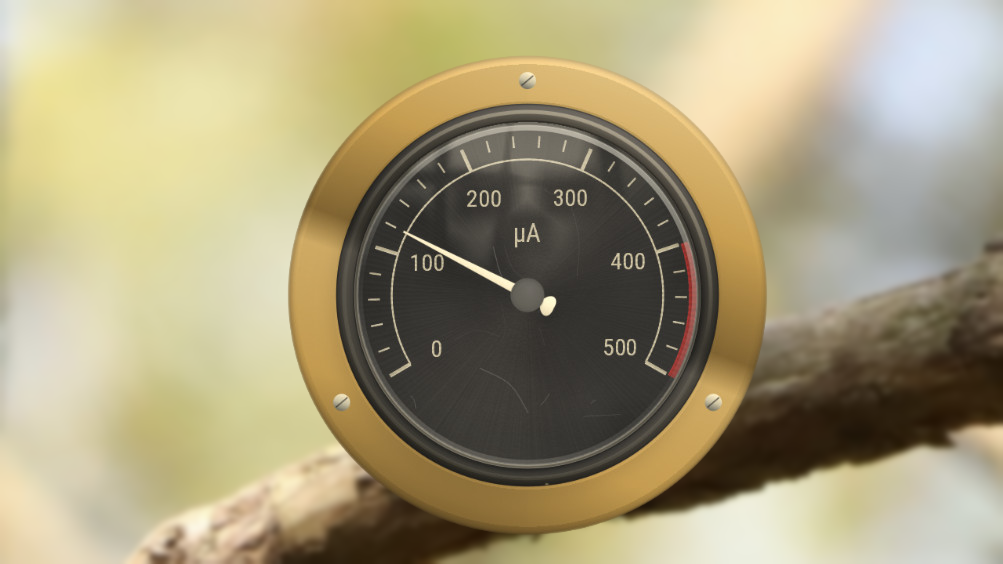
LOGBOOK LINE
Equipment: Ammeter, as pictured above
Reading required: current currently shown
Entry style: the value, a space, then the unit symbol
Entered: 120 µA
